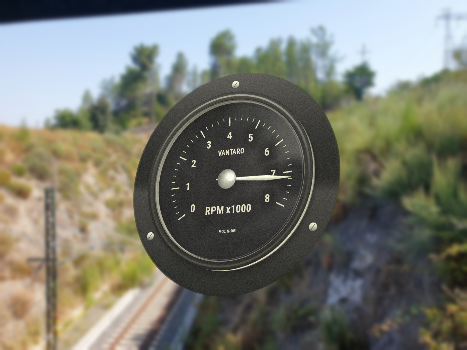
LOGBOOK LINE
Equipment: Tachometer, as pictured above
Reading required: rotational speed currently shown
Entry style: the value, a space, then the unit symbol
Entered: 7200 rpm
